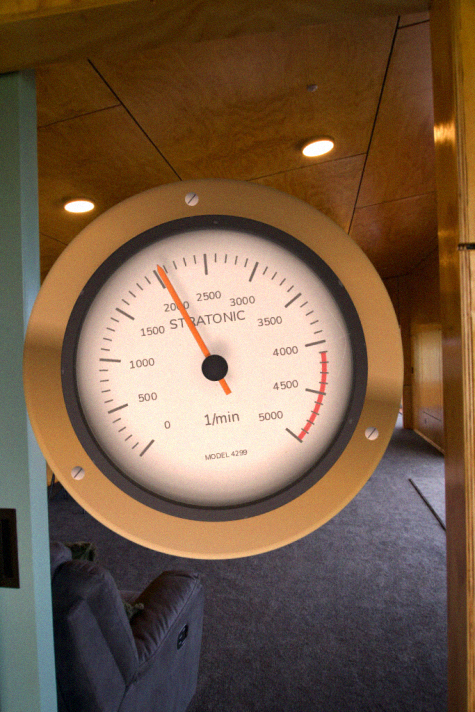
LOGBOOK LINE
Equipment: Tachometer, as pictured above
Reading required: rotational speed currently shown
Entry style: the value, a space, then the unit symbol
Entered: 2050 rpm
